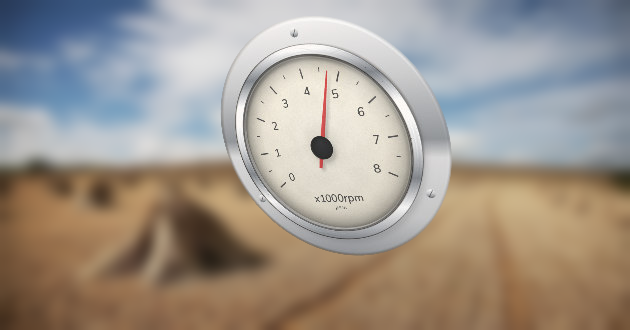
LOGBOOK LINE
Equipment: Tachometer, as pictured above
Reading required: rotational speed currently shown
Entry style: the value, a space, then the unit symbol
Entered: 4750 rpm
